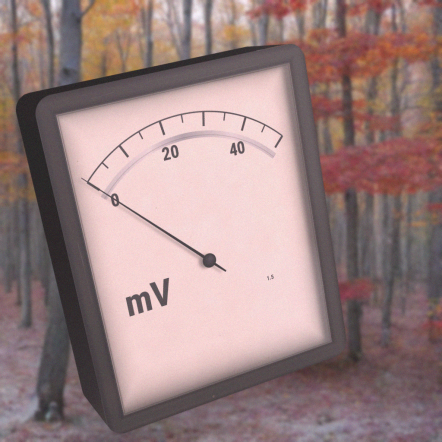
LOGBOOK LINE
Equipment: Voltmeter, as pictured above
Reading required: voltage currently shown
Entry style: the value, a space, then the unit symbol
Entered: 0 mV
